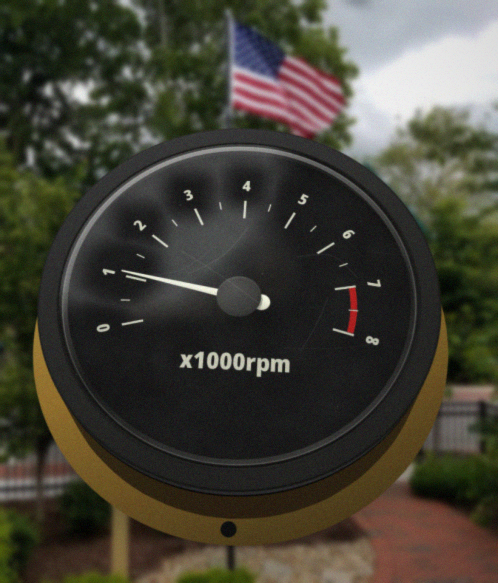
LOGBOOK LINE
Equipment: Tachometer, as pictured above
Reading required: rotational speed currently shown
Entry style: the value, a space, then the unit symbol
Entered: 1000 rpm
